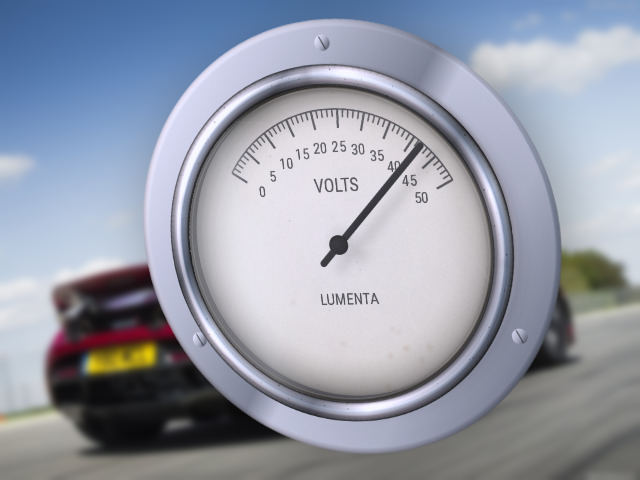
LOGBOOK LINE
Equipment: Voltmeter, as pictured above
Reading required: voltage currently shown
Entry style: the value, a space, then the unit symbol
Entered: 42 V
